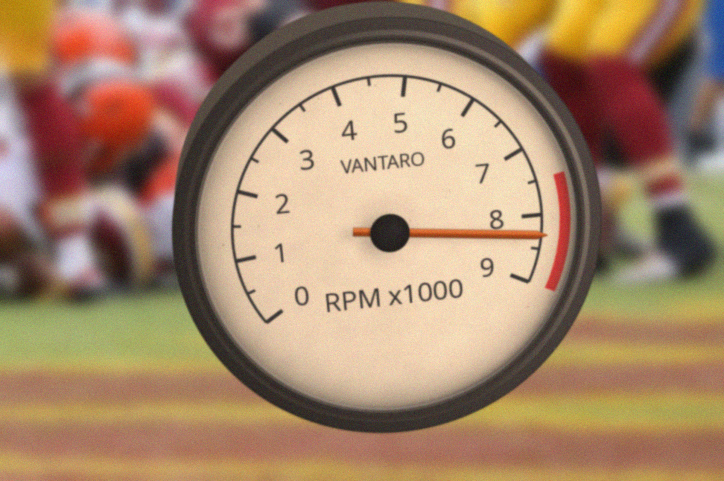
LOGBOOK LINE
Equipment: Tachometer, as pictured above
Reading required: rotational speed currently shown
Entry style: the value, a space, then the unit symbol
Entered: 8250 rpm
